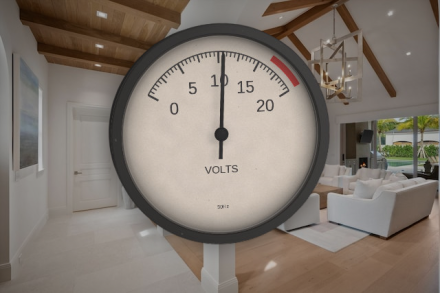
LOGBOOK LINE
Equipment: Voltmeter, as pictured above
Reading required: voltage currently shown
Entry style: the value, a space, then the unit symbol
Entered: 10.5 V
